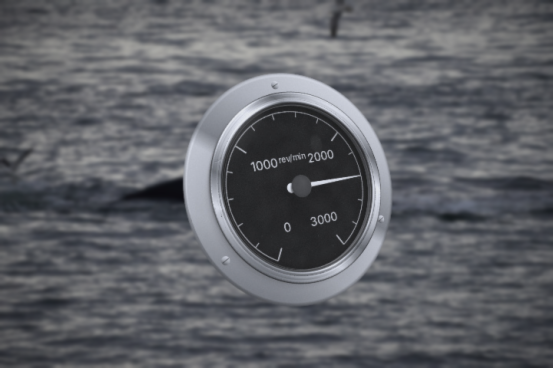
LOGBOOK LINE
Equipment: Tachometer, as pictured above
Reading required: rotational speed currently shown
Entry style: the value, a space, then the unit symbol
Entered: 2400 rpm
